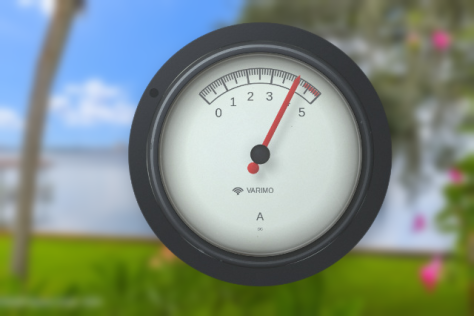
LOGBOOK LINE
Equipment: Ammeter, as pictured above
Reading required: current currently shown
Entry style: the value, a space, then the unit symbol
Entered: 4 A
